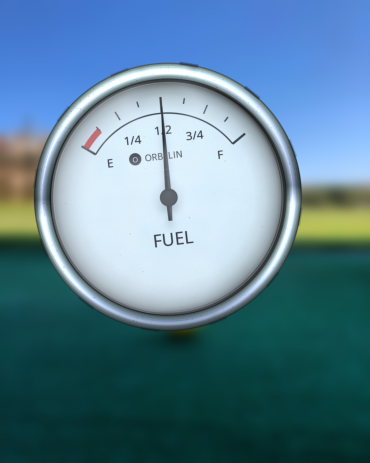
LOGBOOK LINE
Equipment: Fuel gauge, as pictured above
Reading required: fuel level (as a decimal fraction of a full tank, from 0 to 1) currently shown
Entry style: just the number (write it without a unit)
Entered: 0.5
